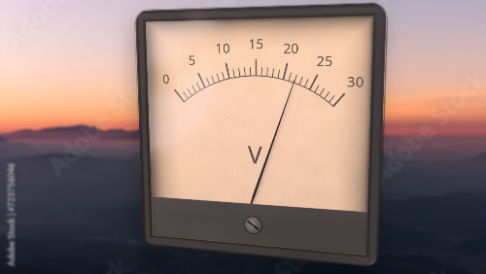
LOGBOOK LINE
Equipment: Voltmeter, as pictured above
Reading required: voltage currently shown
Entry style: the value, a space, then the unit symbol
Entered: 22 V
